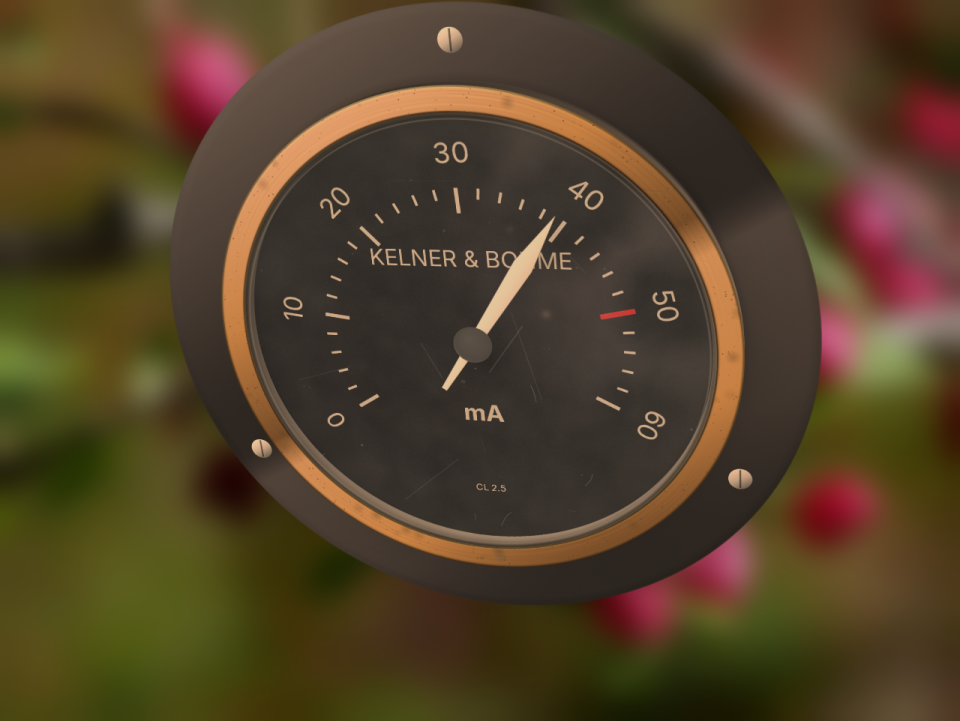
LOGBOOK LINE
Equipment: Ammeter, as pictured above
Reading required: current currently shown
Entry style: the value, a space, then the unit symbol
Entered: 39 mA
